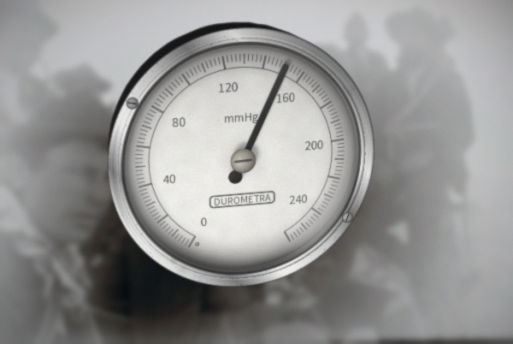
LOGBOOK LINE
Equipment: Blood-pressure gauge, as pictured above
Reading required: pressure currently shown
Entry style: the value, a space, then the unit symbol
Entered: 150 mmHg
